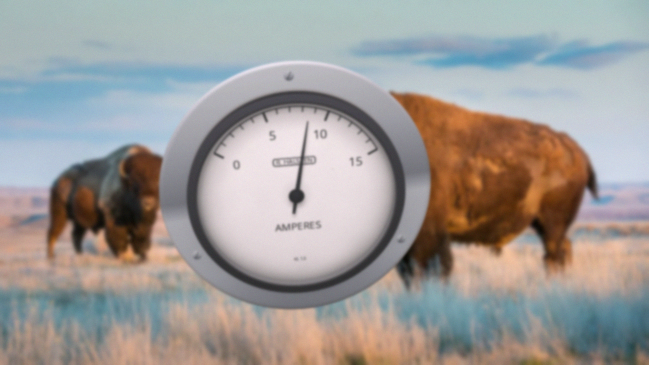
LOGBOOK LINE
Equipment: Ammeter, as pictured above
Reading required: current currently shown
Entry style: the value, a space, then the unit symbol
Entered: 8.5 A
